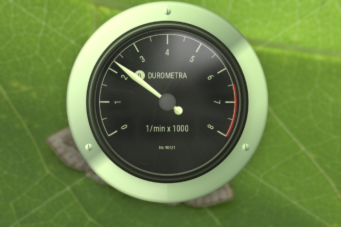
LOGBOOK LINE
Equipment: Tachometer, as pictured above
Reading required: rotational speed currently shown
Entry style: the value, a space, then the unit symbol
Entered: 2250 rpm
